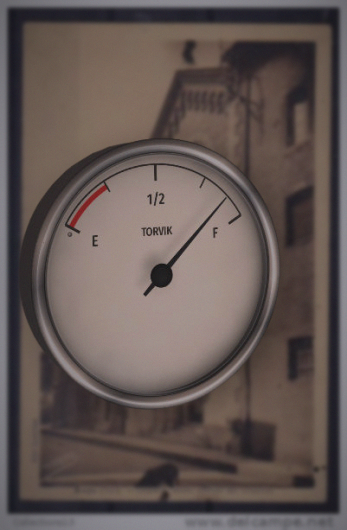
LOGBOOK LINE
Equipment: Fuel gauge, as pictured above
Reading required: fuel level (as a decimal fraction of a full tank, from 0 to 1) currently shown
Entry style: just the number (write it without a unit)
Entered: 0.875
